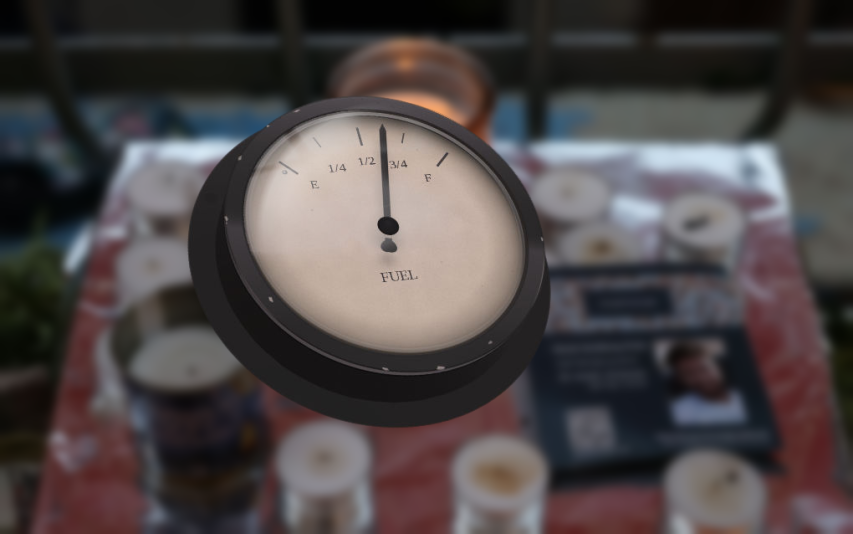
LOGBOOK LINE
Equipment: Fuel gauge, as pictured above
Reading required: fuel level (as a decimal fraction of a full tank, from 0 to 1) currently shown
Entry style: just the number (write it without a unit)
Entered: 0.625
